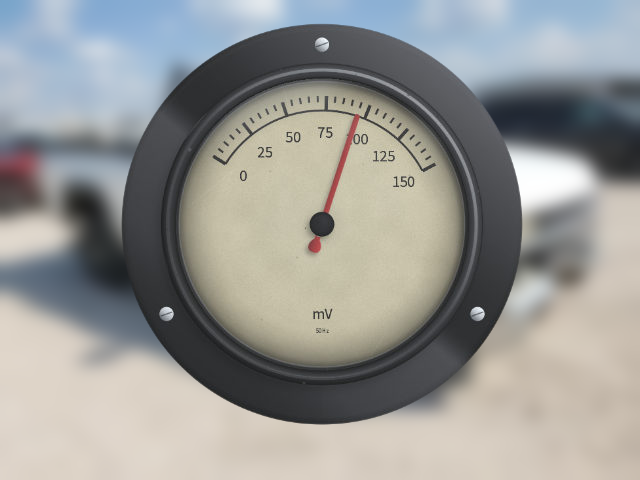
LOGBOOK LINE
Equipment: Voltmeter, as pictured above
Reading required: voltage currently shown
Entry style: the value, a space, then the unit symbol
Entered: 95 mV
